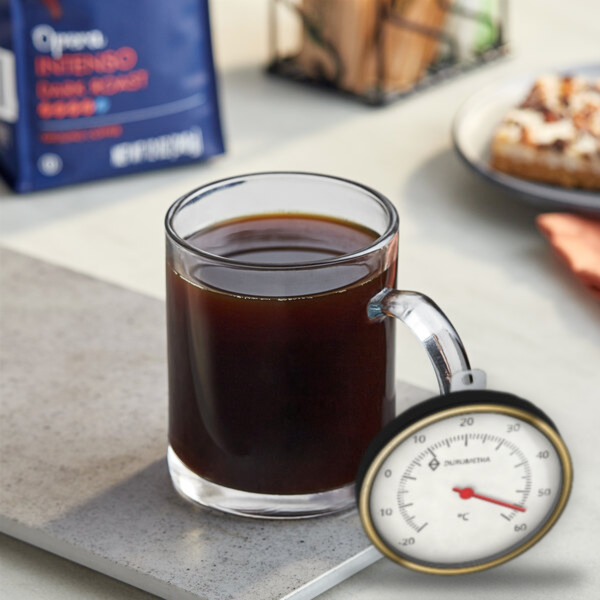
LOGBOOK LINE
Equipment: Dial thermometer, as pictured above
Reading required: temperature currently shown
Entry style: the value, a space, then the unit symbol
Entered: 55 °C
